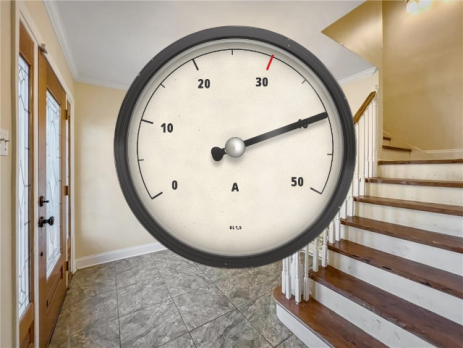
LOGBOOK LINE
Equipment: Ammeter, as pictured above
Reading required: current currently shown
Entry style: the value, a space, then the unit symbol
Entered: 40 A
